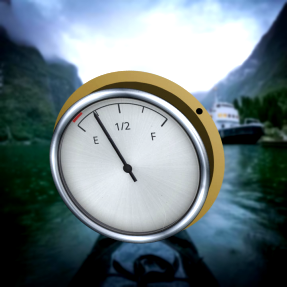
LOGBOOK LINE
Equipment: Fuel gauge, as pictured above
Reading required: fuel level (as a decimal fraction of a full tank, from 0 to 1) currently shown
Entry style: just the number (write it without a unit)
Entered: 0.25
